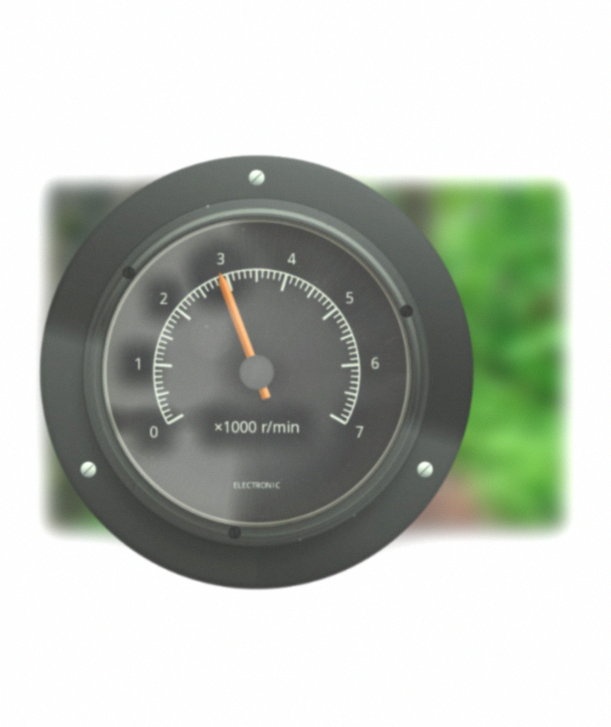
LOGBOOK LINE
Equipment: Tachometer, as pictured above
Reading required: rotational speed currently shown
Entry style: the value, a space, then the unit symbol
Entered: 2900 rpm
